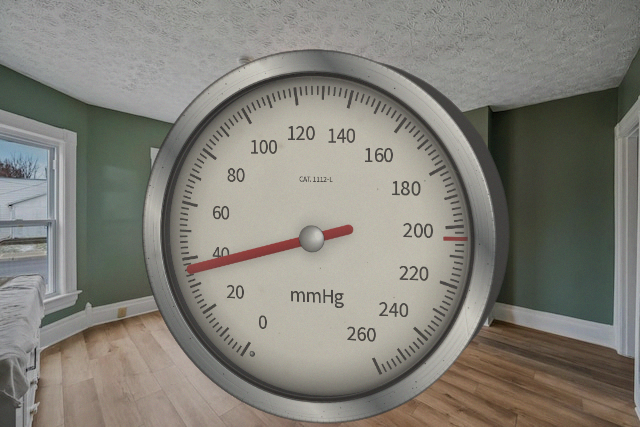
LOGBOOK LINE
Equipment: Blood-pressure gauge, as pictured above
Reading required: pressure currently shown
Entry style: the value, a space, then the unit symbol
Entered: 36 mmHg
